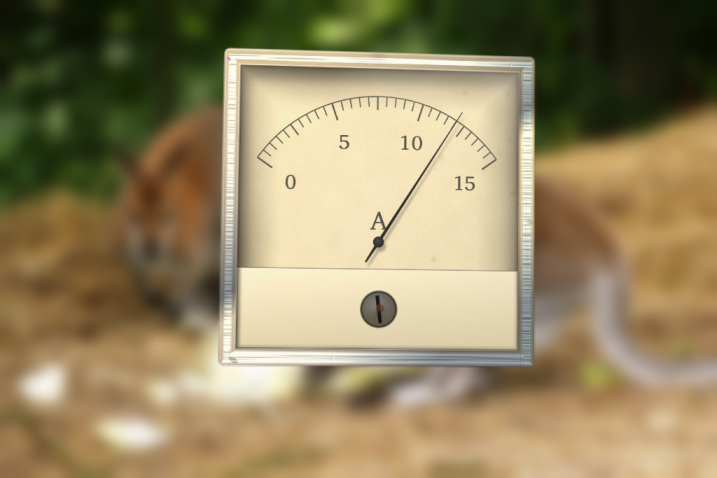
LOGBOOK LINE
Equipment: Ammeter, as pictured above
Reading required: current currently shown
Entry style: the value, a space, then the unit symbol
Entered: 12 A
